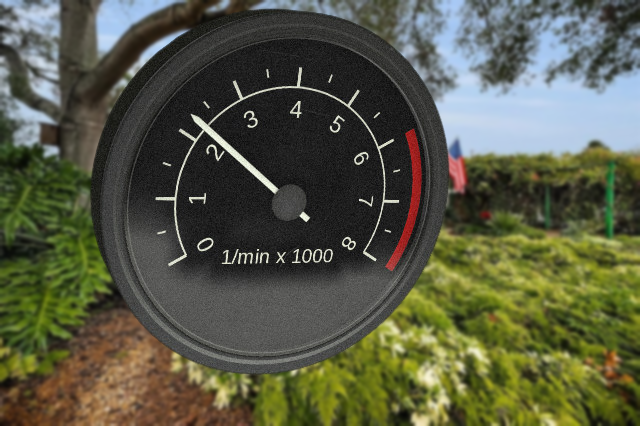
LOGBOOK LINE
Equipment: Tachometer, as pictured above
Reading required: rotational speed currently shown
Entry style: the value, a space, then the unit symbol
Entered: 2250 rpm
